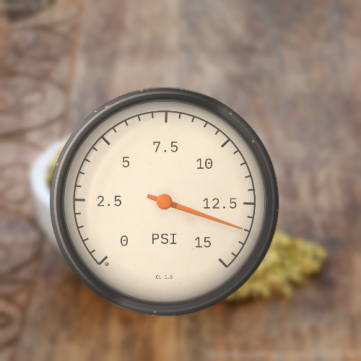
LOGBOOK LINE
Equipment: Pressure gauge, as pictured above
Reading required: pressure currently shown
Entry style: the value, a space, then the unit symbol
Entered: 13.5 psi
